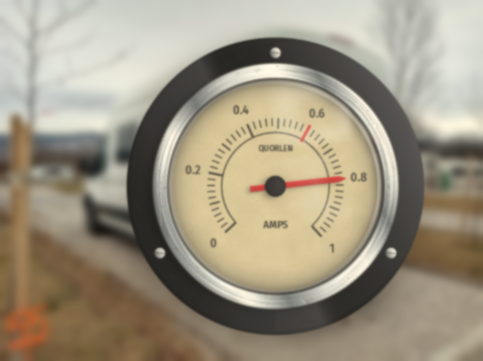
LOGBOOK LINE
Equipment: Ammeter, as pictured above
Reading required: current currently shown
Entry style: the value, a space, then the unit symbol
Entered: 0.8 A
